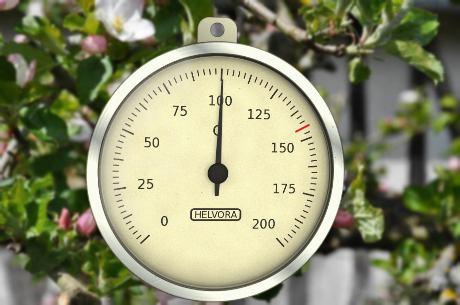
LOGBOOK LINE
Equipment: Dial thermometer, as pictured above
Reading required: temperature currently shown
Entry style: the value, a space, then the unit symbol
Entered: 100 °C
